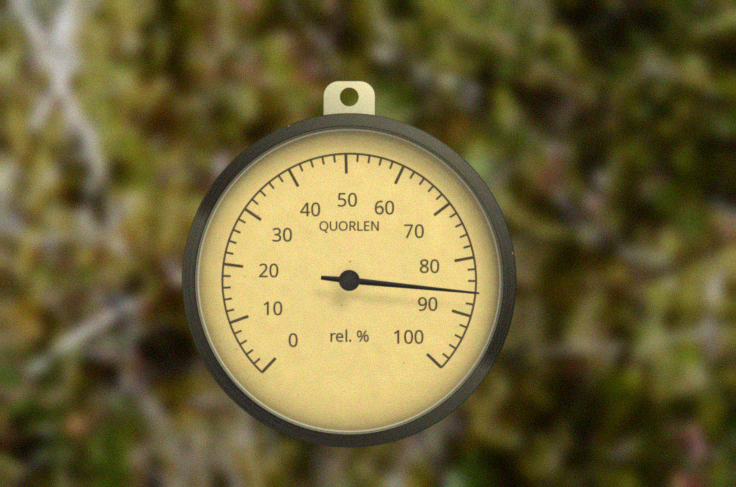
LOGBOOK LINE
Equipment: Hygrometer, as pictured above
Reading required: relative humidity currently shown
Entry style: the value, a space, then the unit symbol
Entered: 86 %
